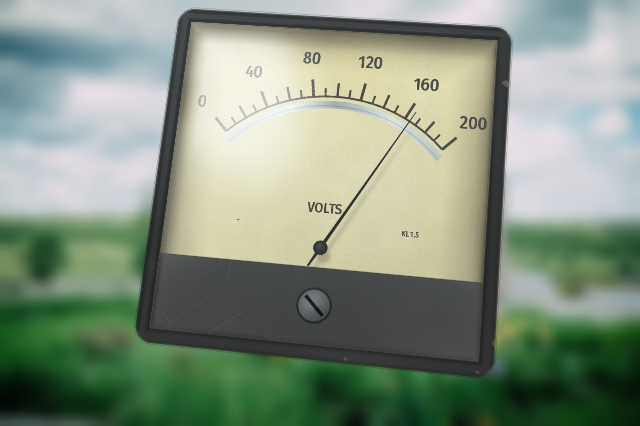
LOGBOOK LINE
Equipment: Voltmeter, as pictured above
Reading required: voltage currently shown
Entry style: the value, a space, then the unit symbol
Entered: 165 V
